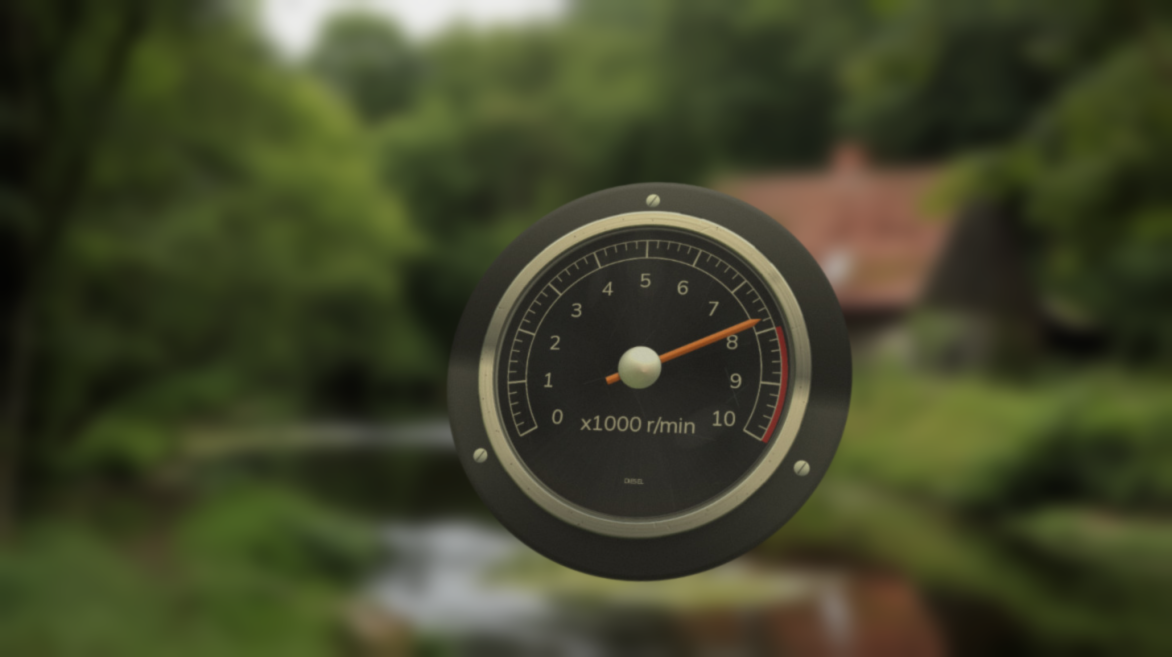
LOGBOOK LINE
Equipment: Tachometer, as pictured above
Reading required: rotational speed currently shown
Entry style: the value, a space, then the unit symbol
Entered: 7800 rpm
